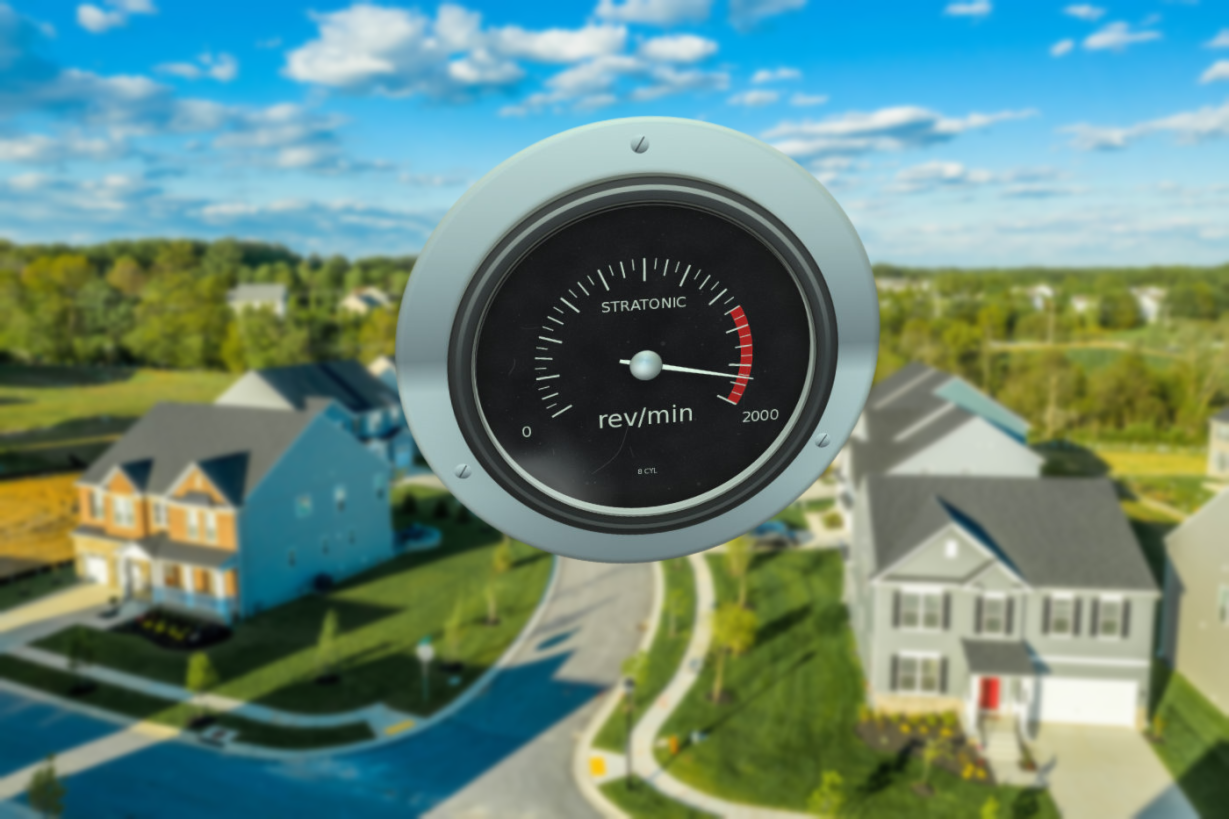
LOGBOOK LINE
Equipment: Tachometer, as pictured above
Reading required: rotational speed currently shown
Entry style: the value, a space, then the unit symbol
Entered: 1850 rpm
